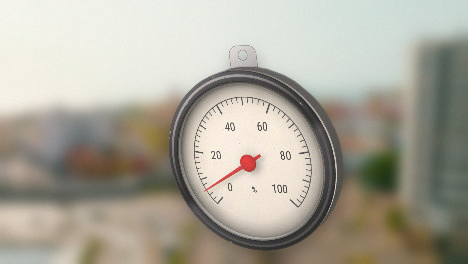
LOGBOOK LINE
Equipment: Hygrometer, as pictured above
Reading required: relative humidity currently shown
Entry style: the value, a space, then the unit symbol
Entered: 6 %
